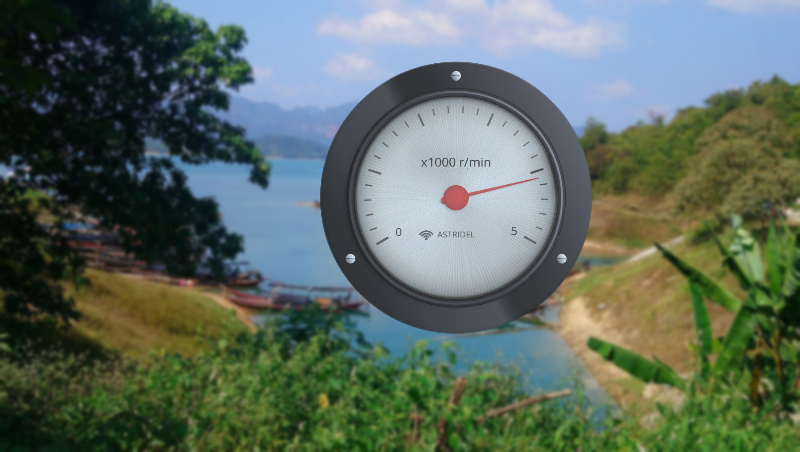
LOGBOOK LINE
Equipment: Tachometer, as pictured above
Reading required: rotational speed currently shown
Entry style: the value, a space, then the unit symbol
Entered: 4100 rpm
